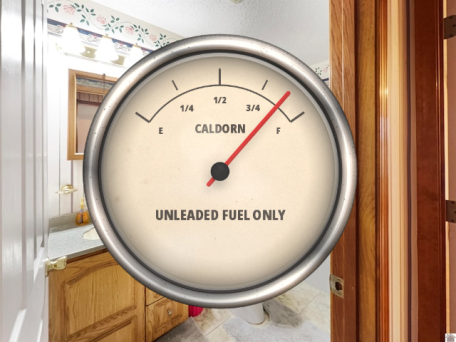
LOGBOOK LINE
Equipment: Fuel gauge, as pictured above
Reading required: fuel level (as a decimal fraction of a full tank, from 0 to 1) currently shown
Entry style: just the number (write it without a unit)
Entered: 0.875
